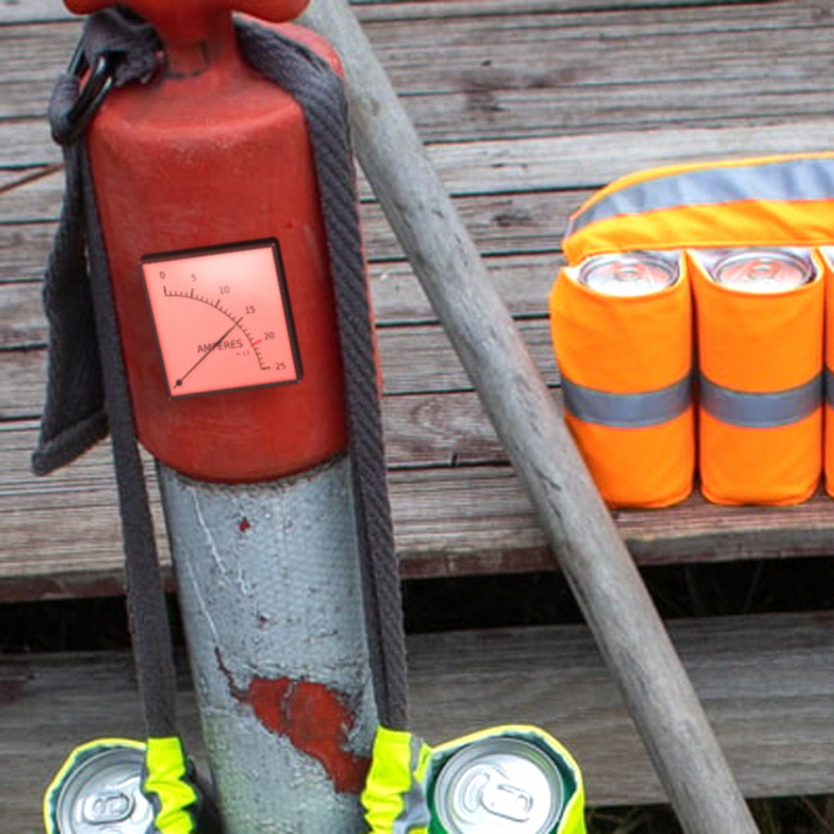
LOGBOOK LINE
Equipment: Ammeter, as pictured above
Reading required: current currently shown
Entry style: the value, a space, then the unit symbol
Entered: 15 A
